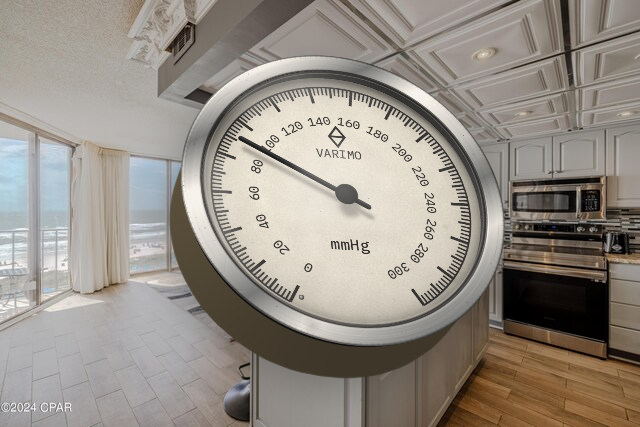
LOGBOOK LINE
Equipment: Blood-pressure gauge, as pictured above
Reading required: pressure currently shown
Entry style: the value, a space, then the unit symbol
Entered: 90 mmHg
